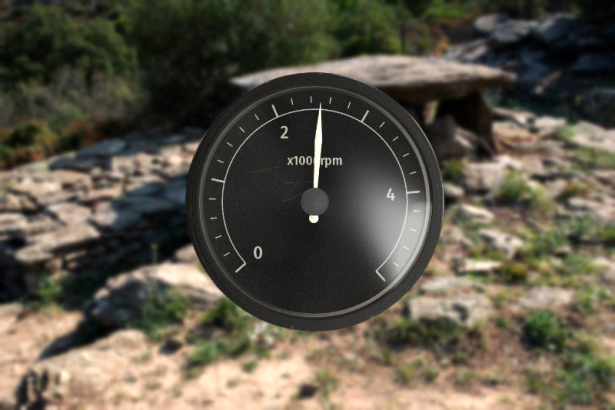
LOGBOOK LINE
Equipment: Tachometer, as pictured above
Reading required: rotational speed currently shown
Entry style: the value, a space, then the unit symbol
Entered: 2500 rpm
